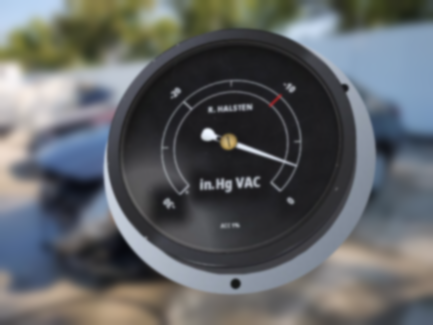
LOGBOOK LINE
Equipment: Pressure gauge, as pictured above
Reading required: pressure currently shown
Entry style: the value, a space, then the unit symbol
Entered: -2.5 inHg
